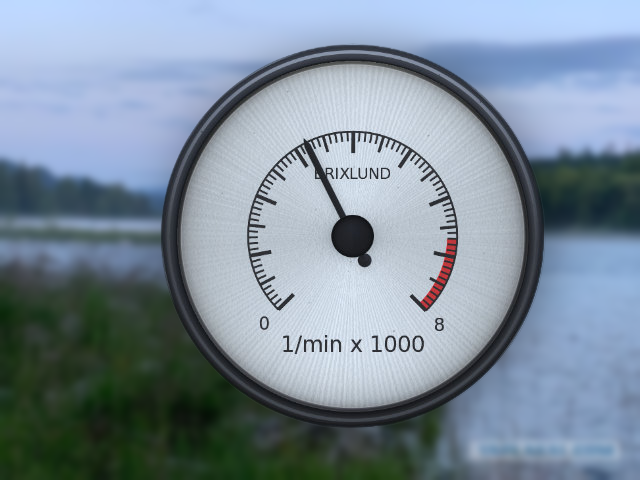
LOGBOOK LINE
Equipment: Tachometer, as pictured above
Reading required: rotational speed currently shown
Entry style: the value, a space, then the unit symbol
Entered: 3200 rpm
